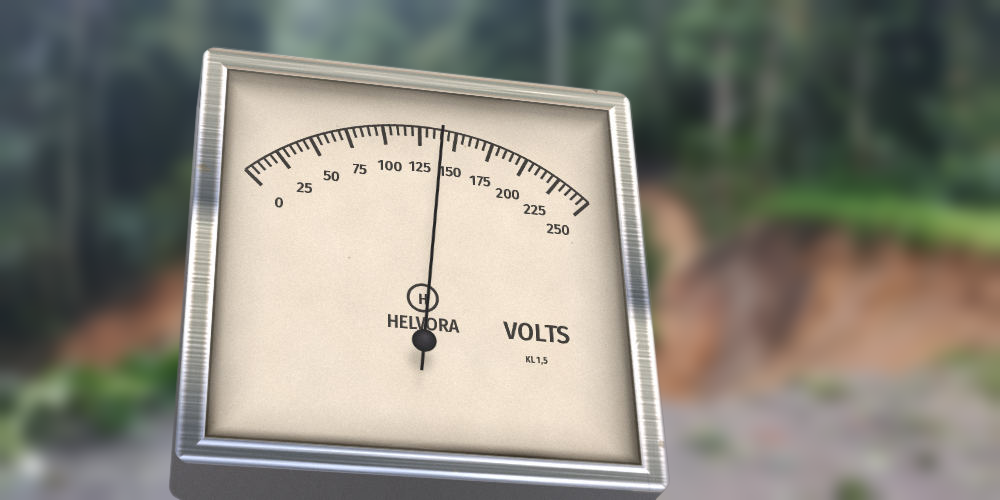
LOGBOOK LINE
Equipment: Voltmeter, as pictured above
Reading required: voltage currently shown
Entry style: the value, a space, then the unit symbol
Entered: 140 V
